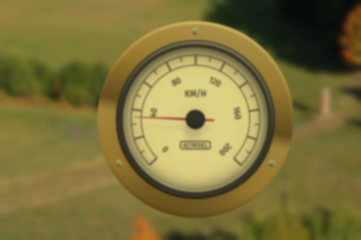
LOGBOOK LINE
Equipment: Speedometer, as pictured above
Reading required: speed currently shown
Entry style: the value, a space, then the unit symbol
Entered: 35 km/h
